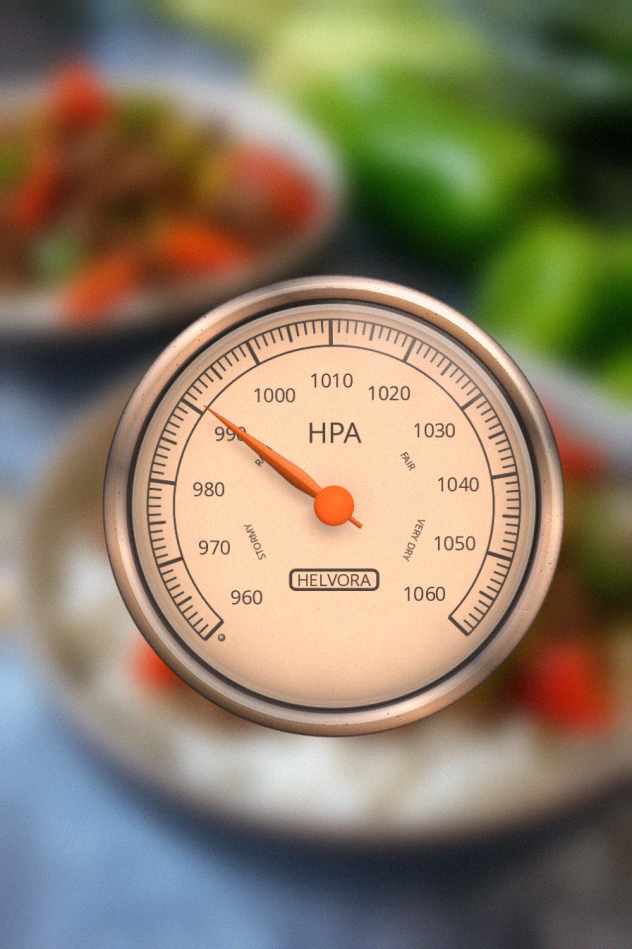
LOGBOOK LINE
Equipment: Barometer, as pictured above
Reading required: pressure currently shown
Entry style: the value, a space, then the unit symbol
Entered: 991 hPa
